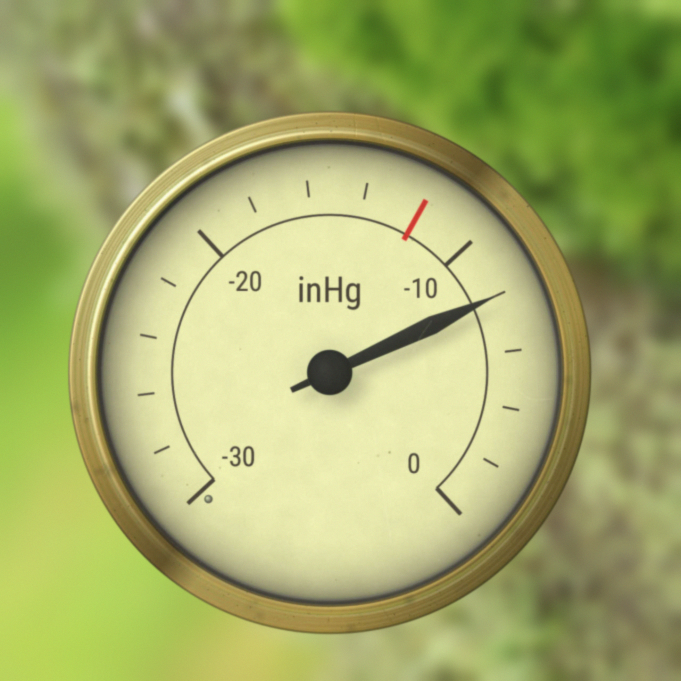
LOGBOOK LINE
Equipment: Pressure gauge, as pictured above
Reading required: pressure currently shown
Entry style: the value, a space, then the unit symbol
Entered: -8 inHg
